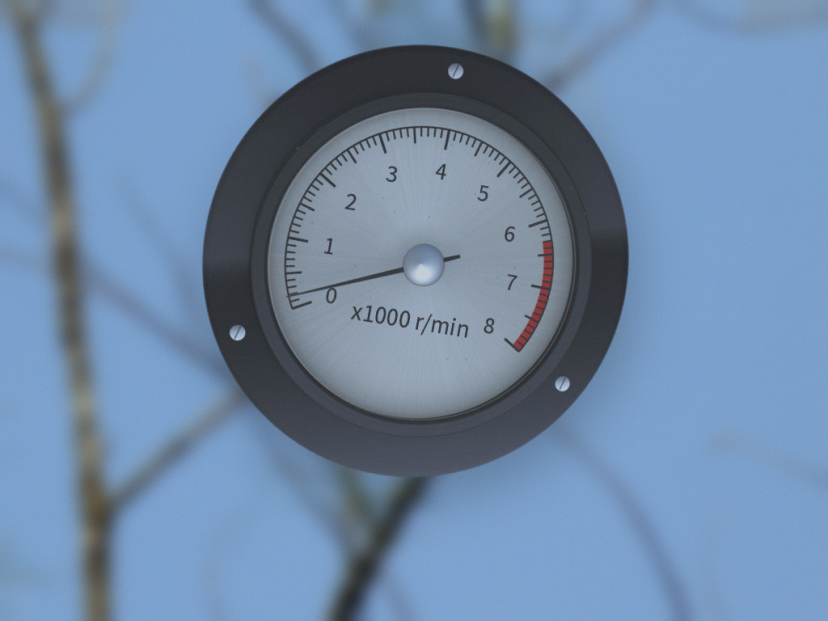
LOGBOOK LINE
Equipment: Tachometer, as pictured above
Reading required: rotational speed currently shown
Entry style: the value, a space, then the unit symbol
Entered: 200 rpm
